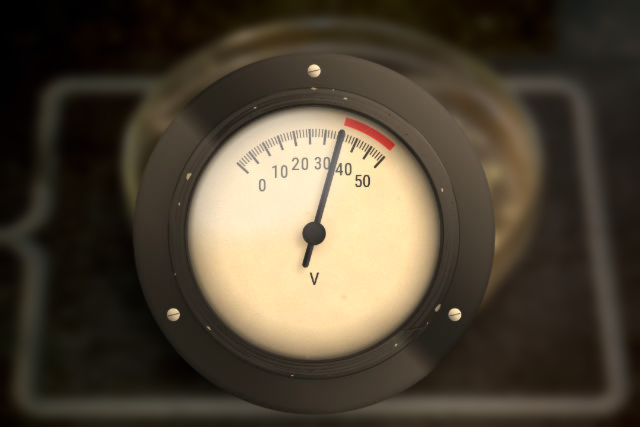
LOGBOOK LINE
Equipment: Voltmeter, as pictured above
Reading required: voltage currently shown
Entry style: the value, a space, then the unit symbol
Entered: 35 V
